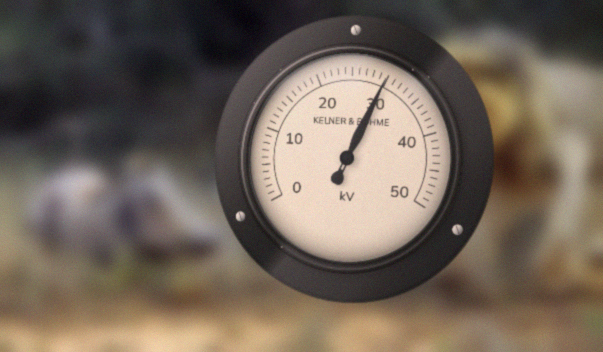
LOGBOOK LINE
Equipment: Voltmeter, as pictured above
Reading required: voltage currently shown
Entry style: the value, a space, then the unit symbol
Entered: 30 kV
